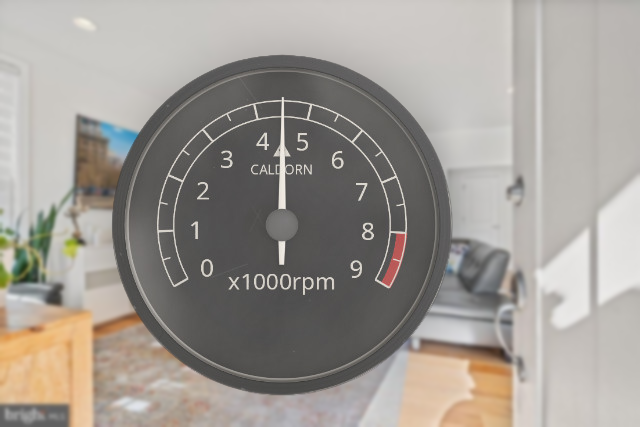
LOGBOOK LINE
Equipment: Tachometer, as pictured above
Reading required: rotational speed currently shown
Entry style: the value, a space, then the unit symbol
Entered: 4500 rpm
